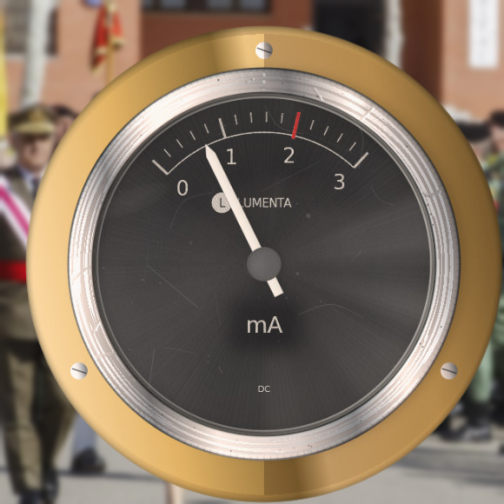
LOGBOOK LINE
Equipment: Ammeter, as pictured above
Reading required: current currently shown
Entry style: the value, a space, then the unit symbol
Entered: 0.7 mA
